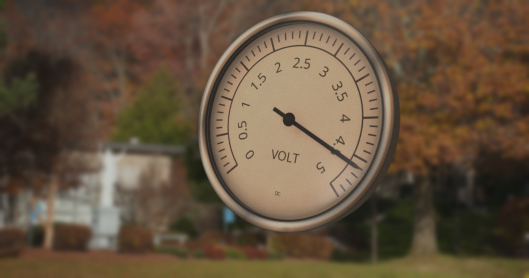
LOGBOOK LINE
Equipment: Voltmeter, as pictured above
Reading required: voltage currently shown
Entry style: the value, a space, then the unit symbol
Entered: 4.6 V
